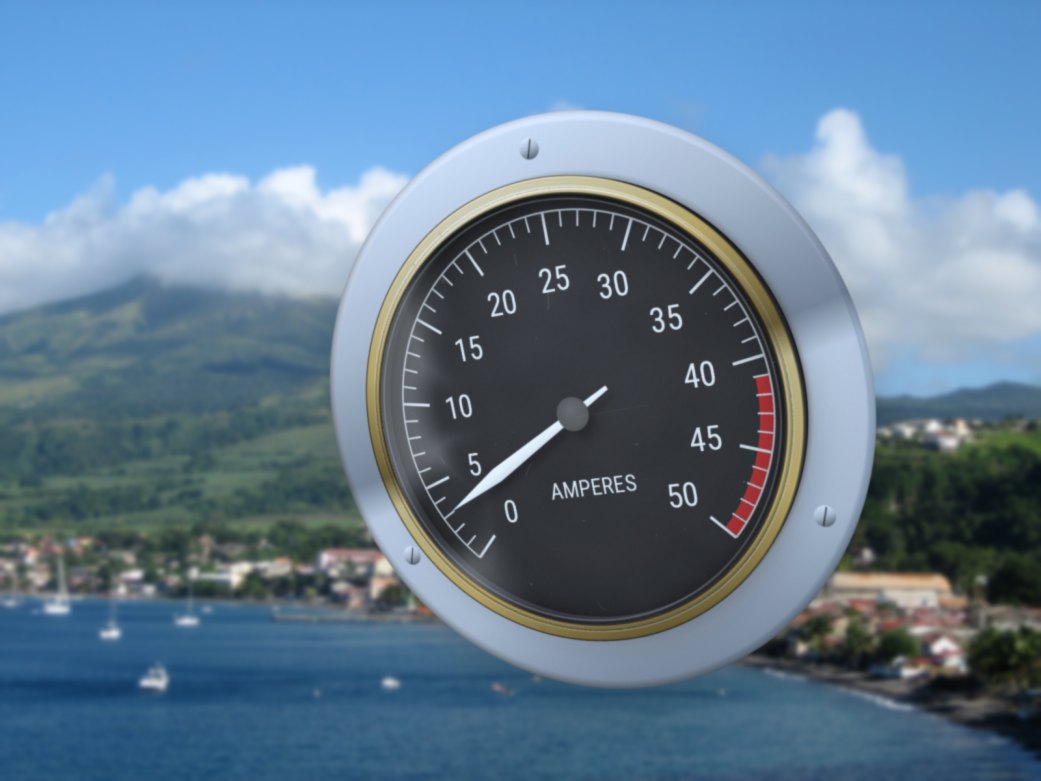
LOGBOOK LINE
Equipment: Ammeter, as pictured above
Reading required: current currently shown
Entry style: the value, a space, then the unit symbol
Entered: 3 A
